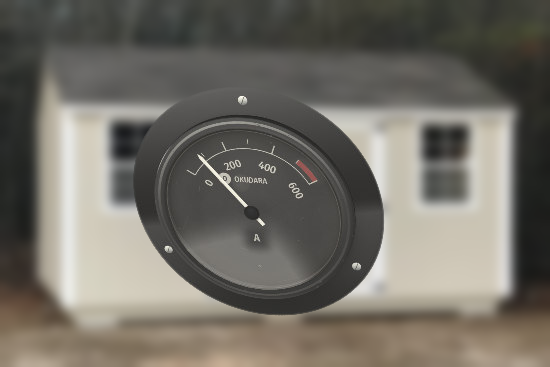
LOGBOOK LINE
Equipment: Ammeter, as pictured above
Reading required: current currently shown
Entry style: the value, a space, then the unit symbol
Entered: 100 A
